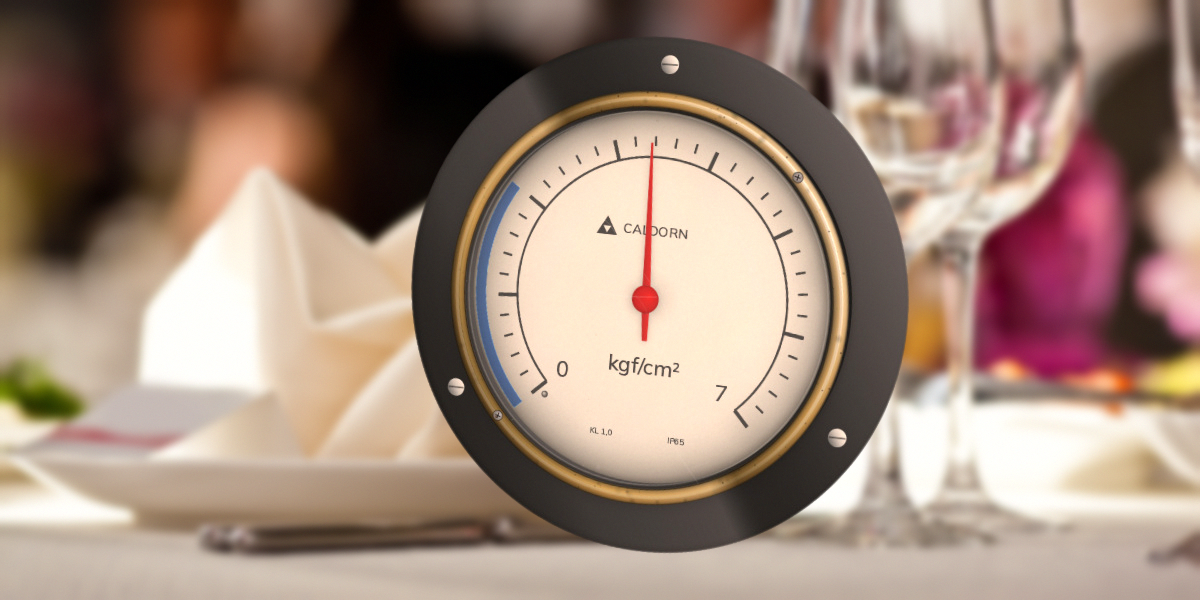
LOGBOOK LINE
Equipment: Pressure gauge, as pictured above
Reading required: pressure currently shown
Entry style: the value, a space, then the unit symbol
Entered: 3.4 kg/cm²
